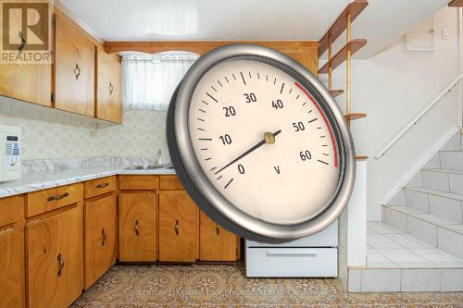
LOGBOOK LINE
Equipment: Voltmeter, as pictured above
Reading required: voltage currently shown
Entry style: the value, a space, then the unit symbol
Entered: 3 V
